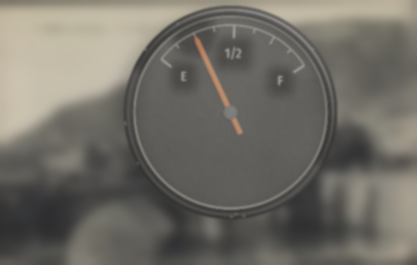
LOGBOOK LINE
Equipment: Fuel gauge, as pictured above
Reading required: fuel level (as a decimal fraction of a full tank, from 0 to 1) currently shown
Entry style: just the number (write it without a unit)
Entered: 0.25
